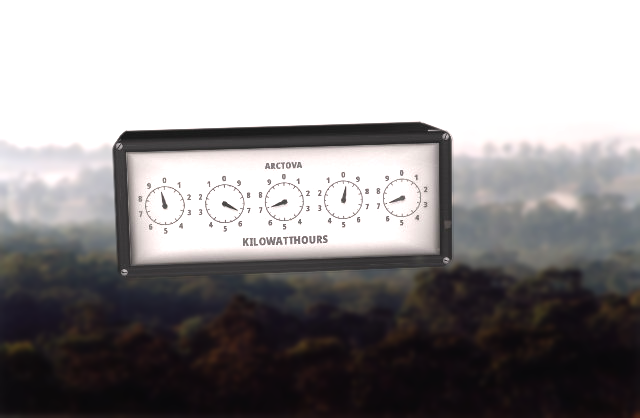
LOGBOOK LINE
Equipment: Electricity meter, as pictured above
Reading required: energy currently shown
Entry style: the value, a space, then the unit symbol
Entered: 96697 kWh
